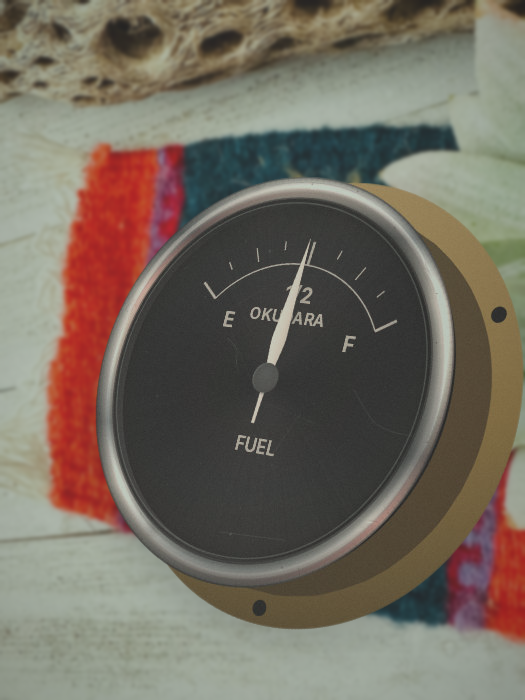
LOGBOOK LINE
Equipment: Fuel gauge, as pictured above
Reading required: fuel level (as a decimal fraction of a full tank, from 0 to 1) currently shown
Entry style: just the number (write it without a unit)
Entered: 0.5
